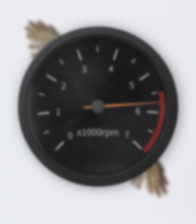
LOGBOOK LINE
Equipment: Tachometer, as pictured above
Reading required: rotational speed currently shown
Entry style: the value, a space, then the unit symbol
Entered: 5750 rpm
